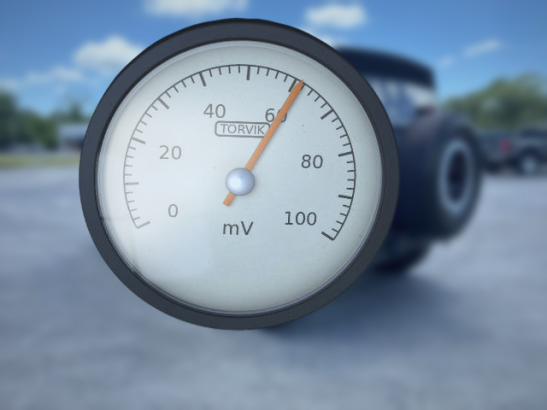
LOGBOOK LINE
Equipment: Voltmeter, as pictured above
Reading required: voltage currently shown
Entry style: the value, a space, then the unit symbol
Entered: 61 mV
